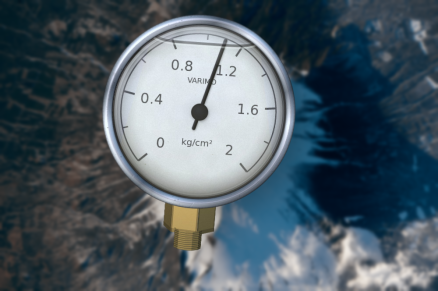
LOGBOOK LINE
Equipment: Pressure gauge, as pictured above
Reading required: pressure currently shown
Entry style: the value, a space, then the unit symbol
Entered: 1.1 kg/cm²
